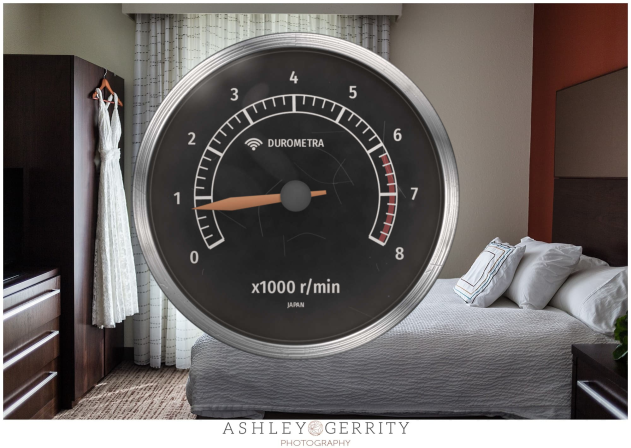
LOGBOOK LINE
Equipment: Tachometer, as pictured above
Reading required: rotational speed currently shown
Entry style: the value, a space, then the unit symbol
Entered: 800 rpm
